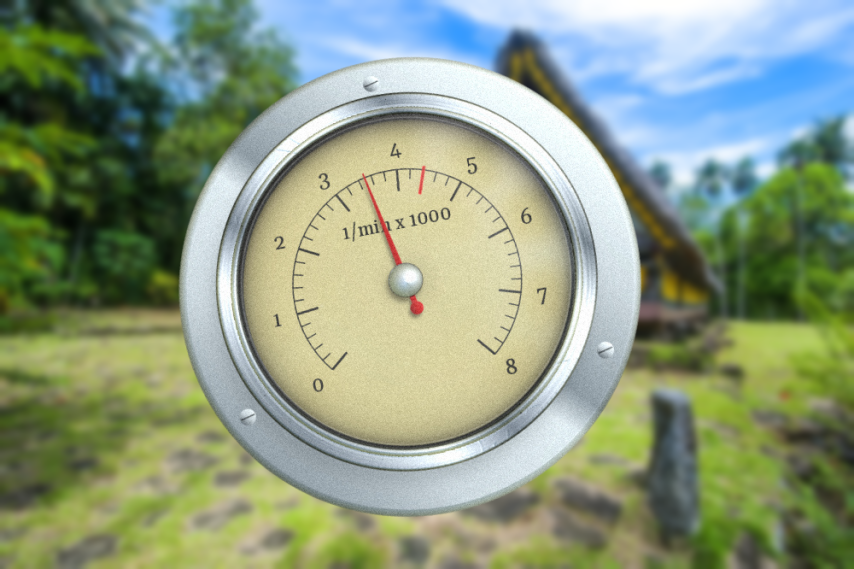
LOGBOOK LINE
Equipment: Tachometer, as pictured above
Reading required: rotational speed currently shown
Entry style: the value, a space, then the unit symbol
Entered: 3500 rpm
